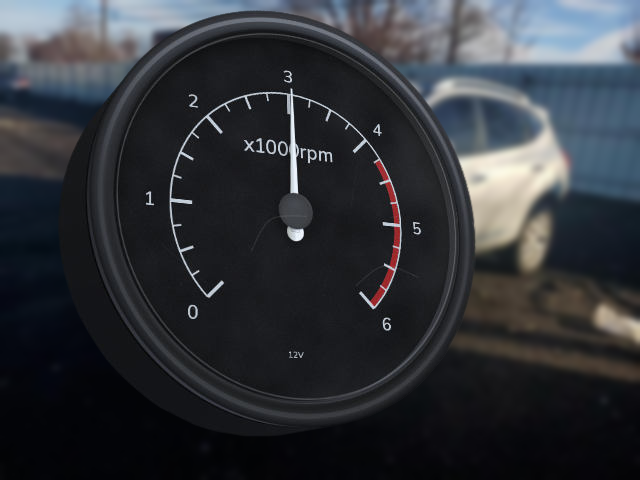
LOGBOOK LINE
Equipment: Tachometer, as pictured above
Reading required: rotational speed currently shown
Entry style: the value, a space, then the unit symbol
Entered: 3000 rpm
